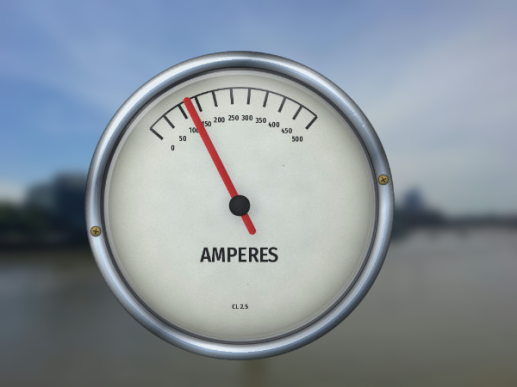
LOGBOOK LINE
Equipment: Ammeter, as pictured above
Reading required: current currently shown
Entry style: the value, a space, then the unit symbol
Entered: 125 A
